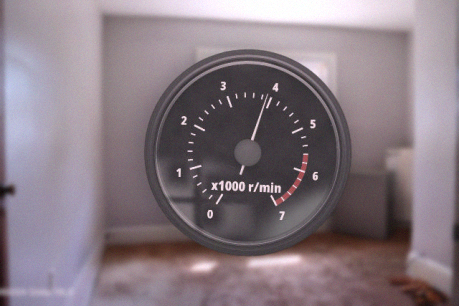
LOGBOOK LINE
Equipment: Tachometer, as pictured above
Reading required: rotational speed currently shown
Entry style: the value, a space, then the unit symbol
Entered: 3900 rpm
